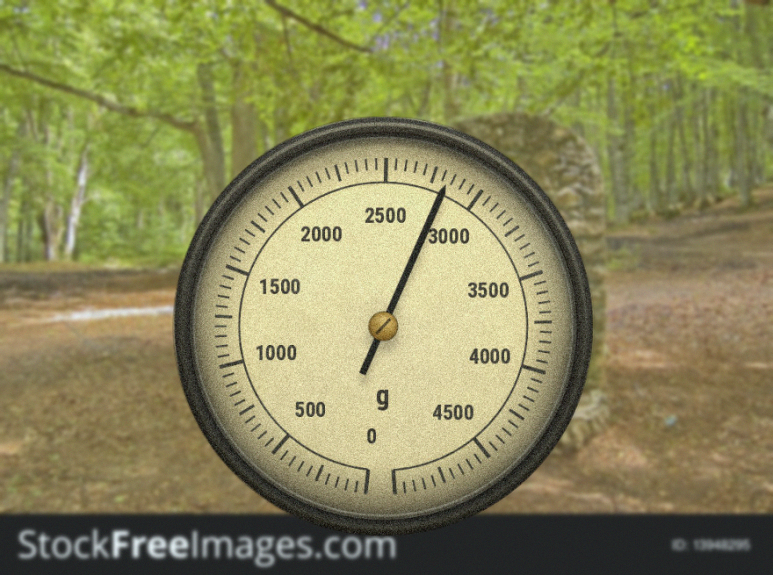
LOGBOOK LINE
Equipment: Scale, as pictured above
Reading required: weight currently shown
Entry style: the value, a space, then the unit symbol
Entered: 2825 g
